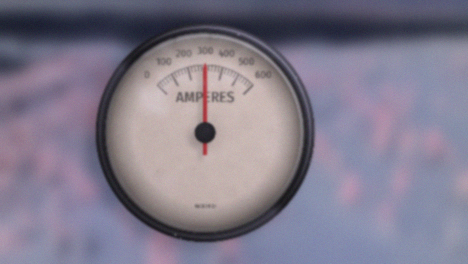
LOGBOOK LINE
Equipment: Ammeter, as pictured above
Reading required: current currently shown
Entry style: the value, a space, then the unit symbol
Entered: 300 A
